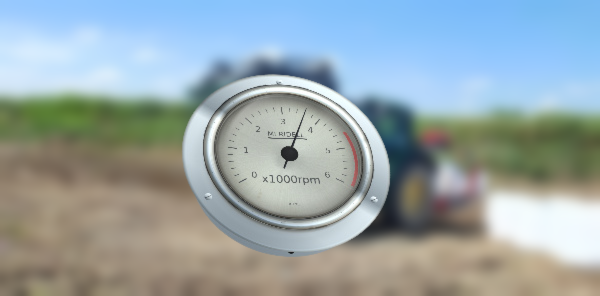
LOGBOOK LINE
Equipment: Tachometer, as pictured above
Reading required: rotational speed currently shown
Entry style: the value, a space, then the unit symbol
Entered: 3600 rpm
